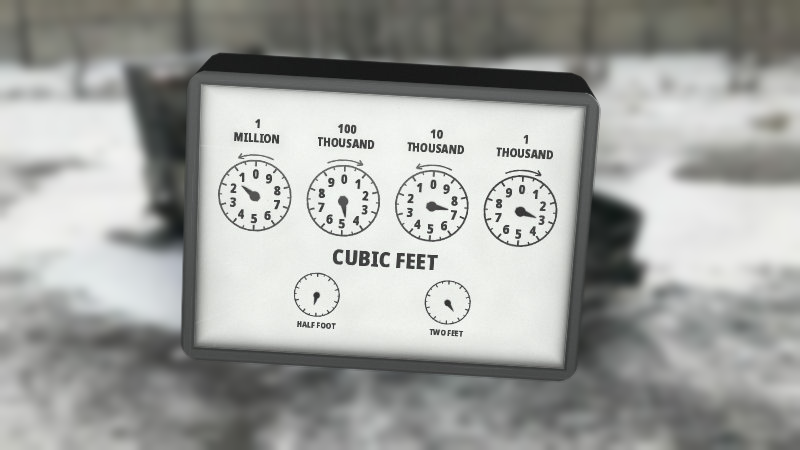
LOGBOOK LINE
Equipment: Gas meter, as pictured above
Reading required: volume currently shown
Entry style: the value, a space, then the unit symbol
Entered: 147300 ft³
